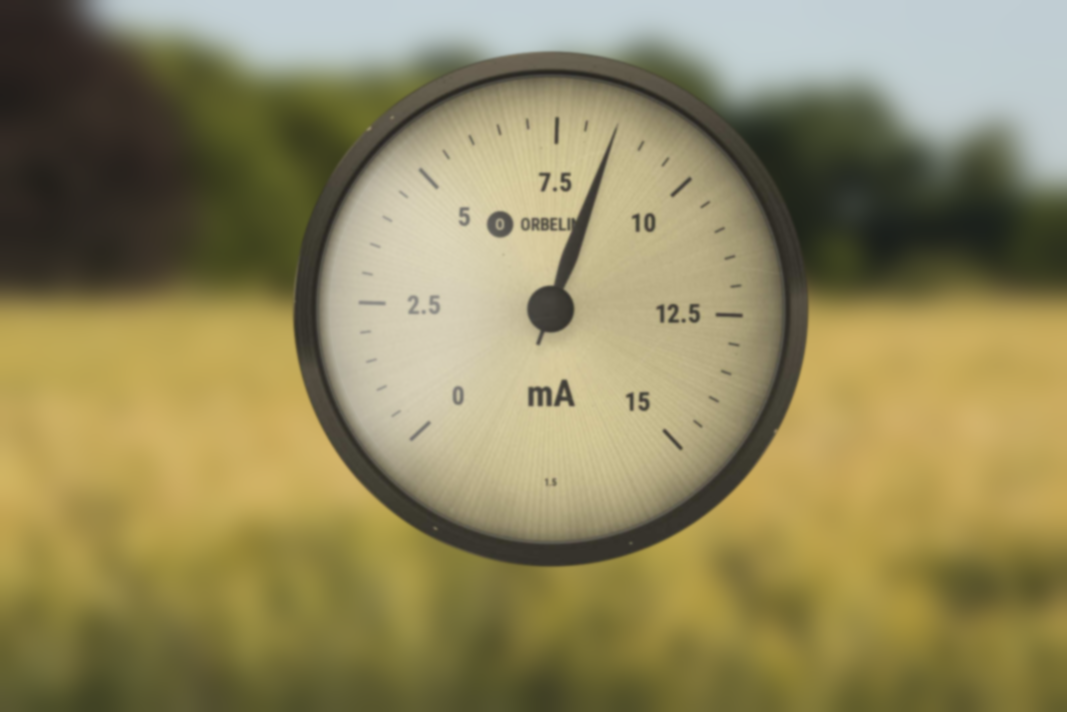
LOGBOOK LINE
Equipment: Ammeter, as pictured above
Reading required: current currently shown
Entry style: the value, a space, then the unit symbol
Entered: 8.5 mA
